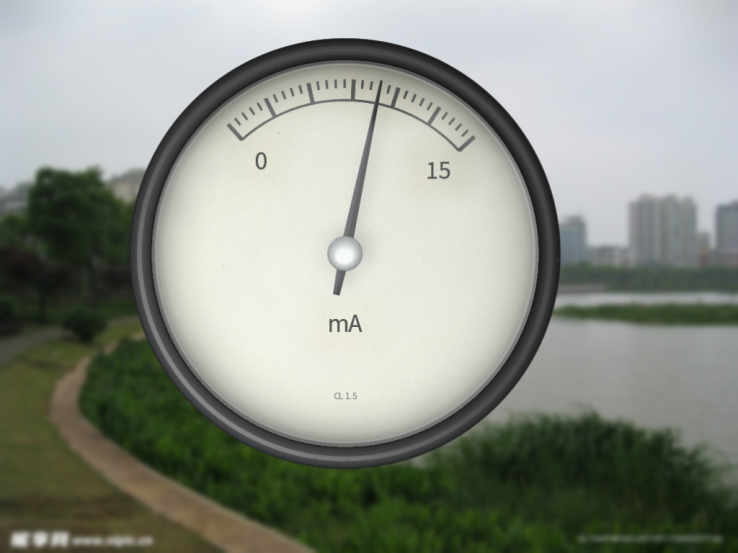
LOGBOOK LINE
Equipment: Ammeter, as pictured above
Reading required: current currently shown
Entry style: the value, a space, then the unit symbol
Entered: 9 mA
